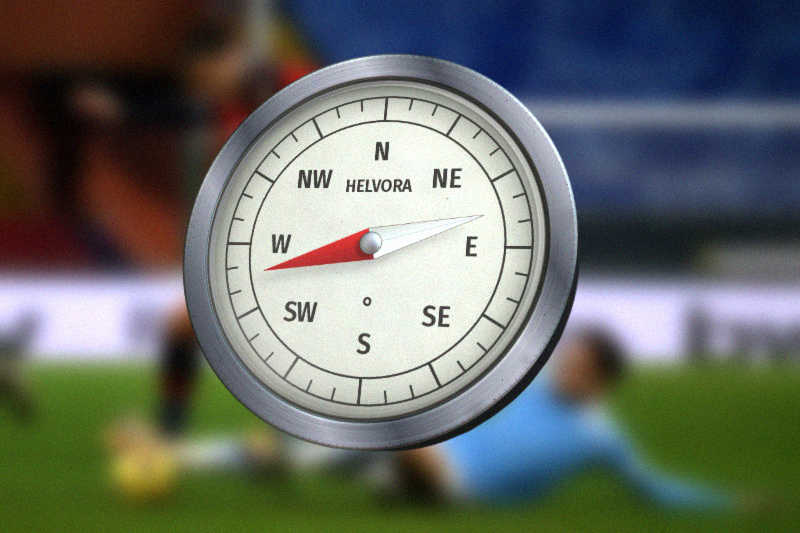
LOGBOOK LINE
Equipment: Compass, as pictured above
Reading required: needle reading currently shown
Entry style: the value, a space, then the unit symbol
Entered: 255 °
